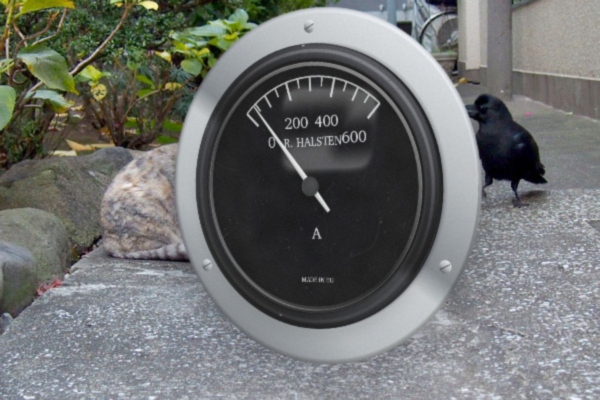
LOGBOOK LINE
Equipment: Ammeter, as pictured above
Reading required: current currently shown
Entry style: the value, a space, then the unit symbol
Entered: 50 A
